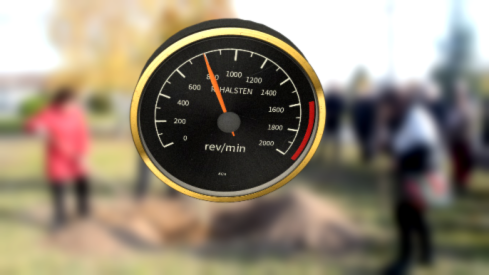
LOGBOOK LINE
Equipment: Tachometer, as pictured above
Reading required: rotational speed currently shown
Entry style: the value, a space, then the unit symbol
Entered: 800 rpm
